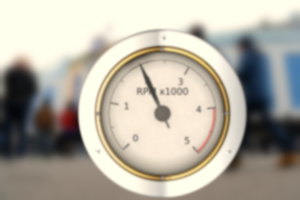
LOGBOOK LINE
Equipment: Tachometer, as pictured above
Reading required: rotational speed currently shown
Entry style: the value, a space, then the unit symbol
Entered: 2000 rpm
